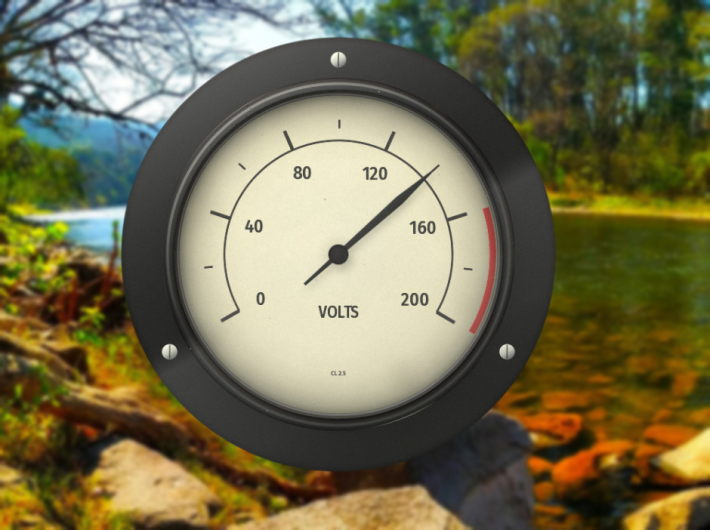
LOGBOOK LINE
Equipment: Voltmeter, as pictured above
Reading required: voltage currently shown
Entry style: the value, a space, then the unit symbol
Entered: 140 V
